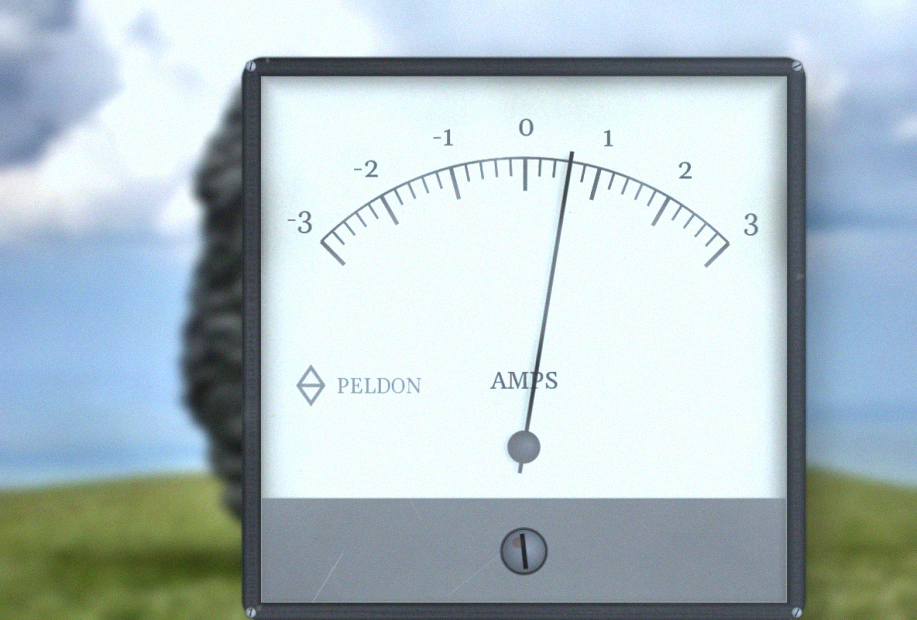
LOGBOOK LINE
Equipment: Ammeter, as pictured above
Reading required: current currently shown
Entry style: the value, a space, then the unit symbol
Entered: 0.6 A
